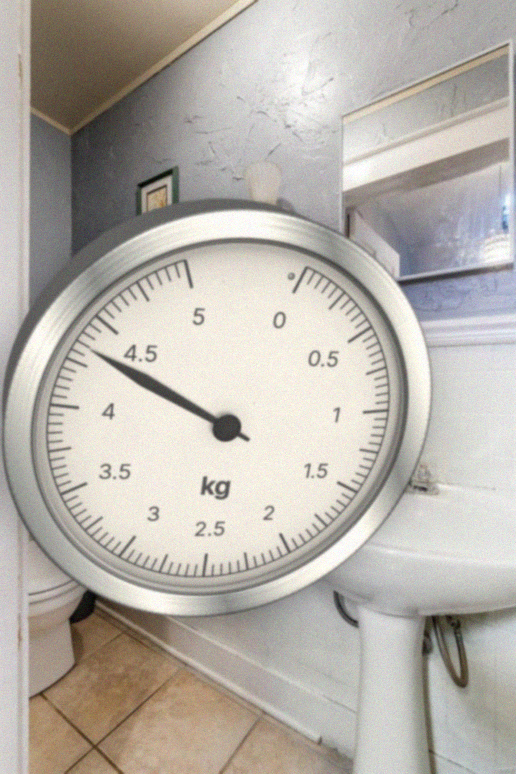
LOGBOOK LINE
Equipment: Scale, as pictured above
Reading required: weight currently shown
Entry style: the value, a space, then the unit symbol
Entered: 4.35 kg
